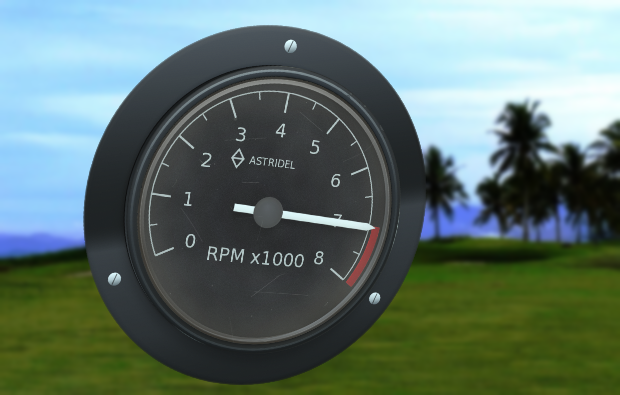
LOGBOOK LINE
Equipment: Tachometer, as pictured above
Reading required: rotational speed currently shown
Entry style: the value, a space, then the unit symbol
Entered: 7000 rpm
